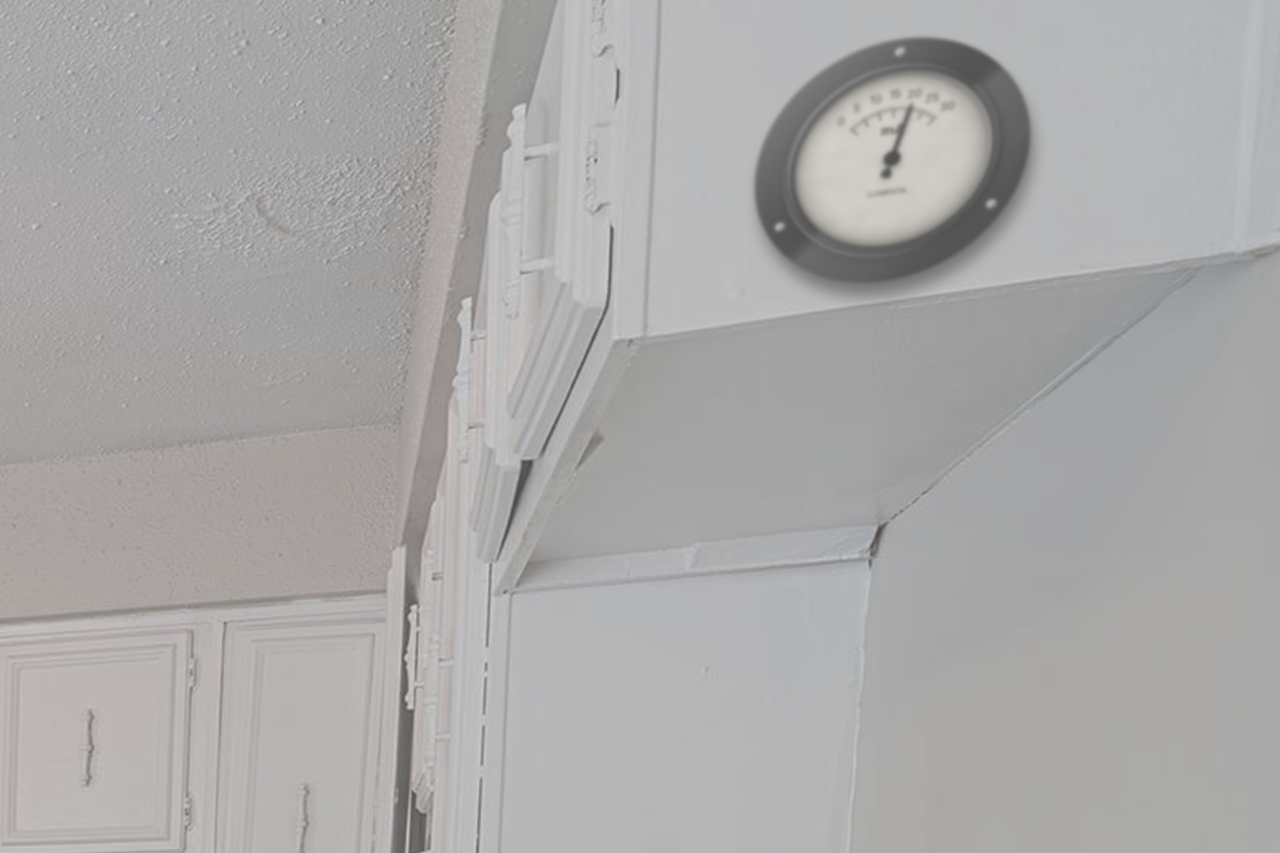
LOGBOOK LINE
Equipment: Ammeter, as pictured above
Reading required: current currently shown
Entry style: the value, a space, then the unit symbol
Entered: 20 mA
